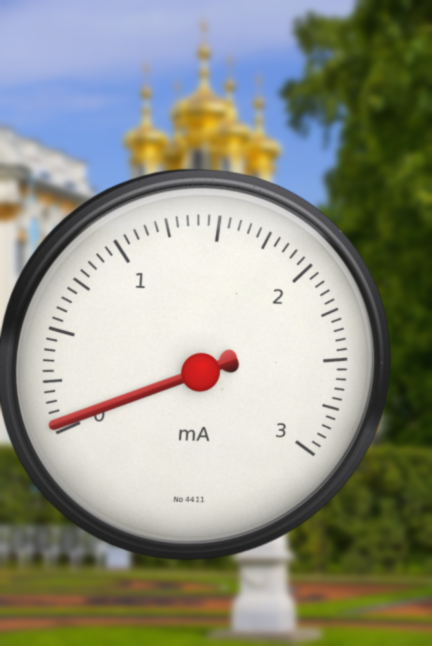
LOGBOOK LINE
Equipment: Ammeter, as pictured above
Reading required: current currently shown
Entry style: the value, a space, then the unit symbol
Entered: 0.05 mA
